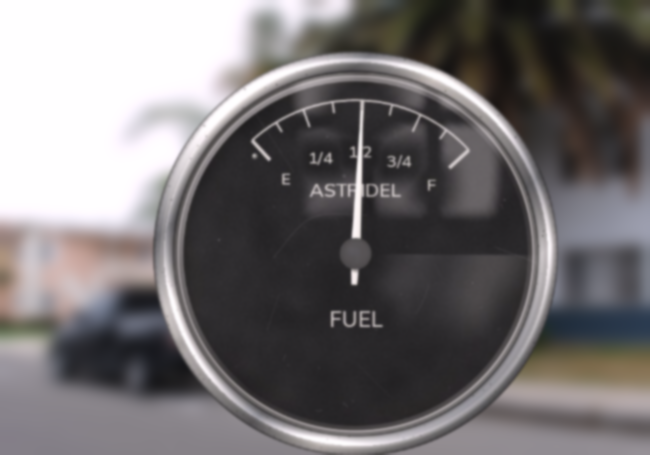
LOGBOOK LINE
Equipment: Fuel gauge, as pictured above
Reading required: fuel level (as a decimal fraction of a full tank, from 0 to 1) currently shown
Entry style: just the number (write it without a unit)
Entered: 0.5
